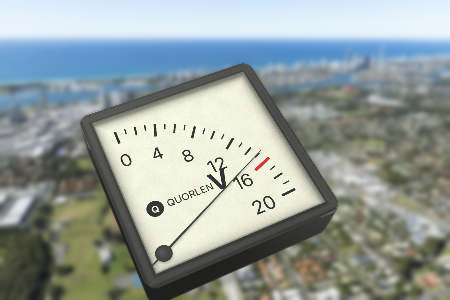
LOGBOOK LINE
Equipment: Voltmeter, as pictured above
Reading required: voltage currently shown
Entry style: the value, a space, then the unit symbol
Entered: 15 V
